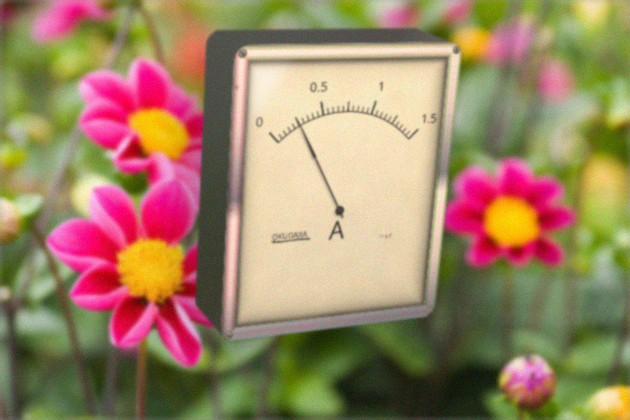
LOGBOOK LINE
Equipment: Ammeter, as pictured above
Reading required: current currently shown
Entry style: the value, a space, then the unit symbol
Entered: 0.25 A
